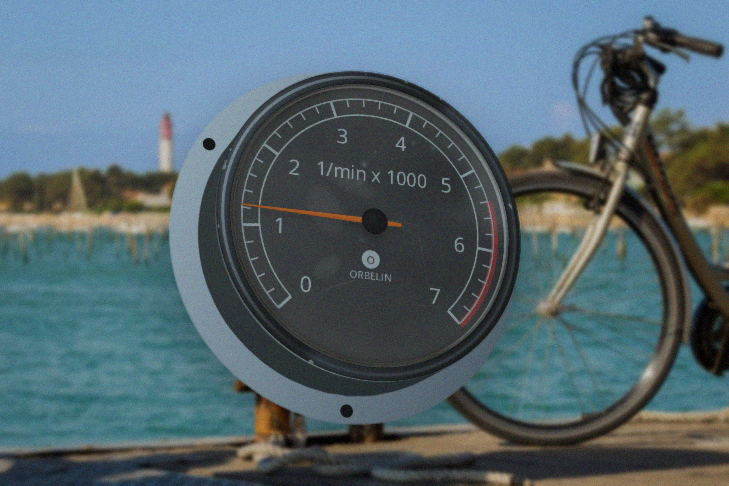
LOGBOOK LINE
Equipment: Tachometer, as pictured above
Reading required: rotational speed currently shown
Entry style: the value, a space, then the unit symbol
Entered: 1200 rpm
